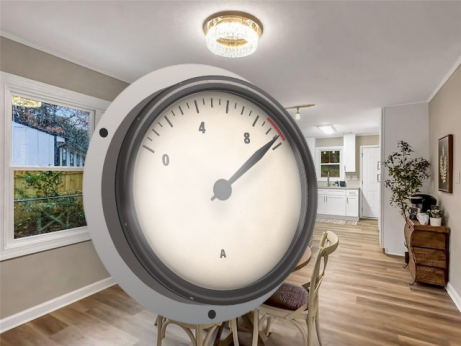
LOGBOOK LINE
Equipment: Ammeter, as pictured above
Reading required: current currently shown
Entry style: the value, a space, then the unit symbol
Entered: 9.5 A
